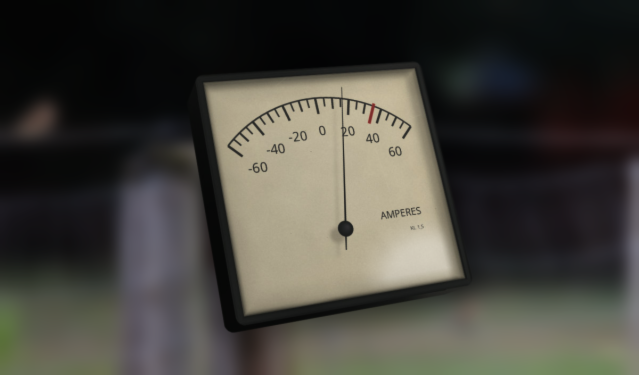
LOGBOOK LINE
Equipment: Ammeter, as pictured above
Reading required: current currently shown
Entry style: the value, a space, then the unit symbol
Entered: 15 A
